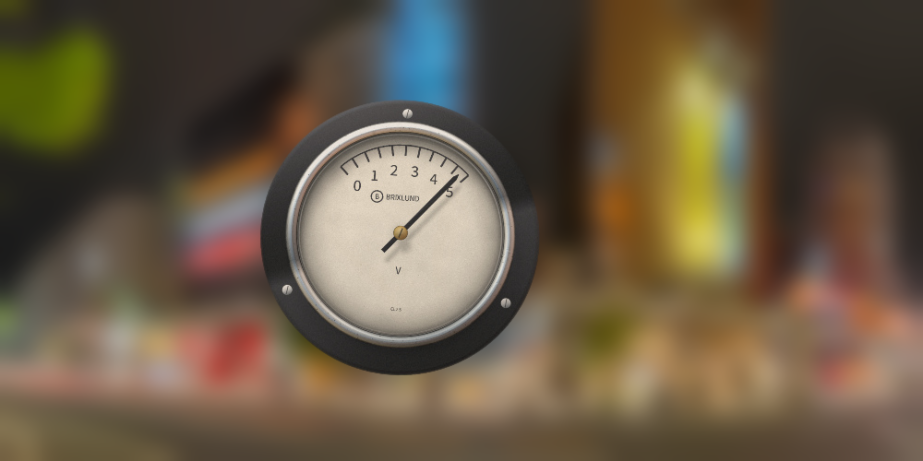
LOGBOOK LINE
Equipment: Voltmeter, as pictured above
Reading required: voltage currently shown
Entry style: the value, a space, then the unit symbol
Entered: 4.75 V
